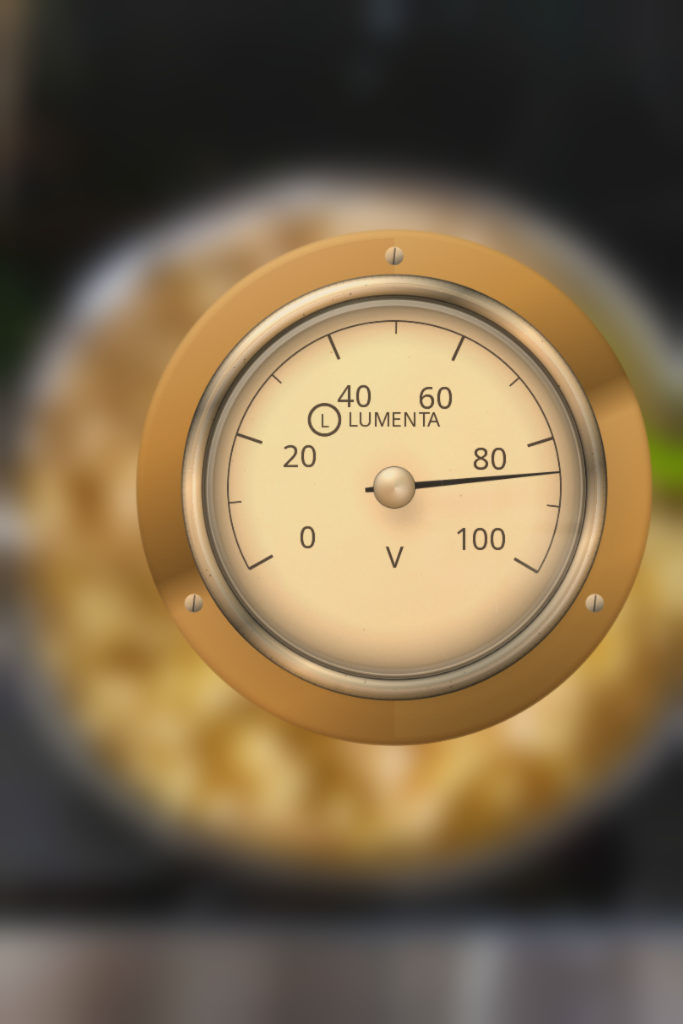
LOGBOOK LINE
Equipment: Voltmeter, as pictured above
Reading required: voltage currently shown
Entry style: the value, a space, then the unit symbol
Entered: 85 V
